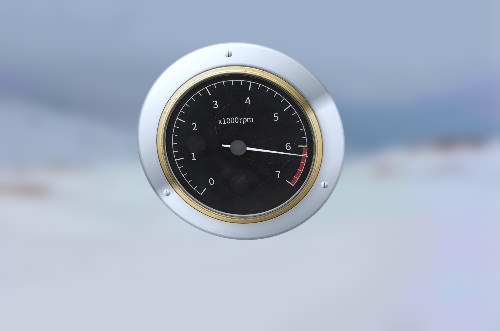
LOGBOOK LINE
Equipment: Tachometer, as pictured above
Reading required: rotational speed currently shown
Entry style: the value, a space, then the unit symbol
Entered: 6200 rpm
